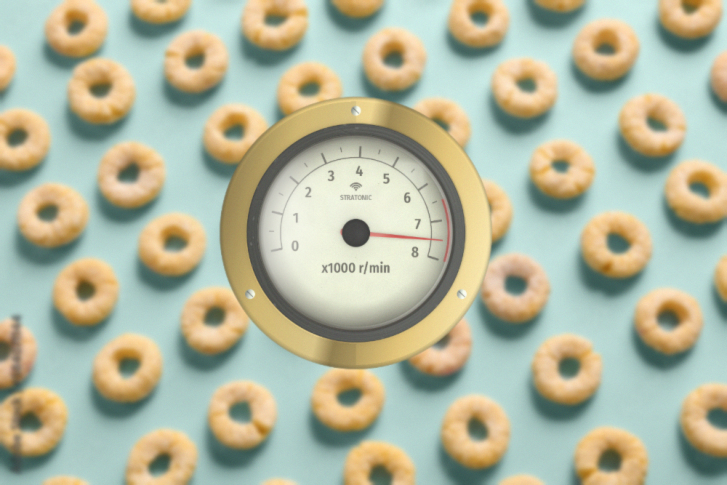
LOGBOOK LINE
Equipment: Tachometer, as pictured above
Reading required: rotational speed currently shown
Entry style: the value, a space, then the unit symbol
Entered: 7500 rpm
